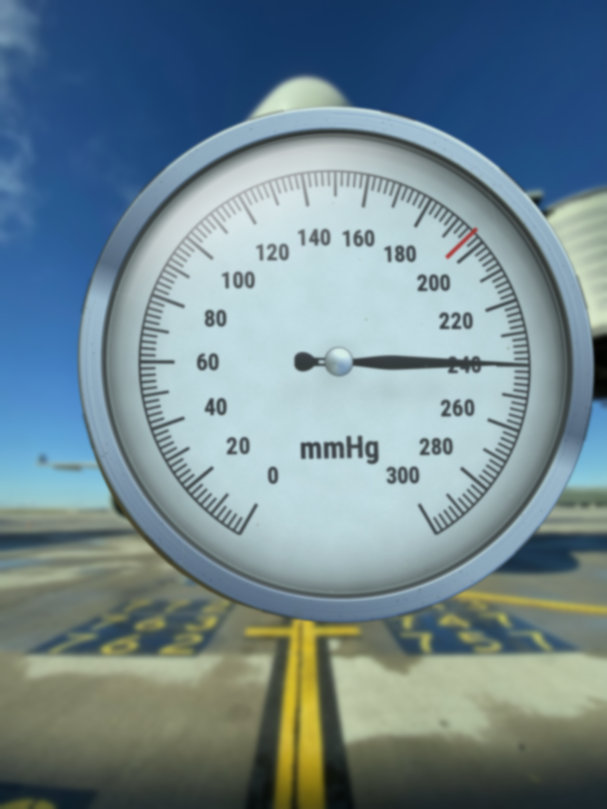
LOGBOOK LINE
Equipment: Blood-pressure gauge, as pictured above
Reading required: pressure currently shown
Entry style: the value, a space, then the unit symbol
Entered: 240 mmHg
